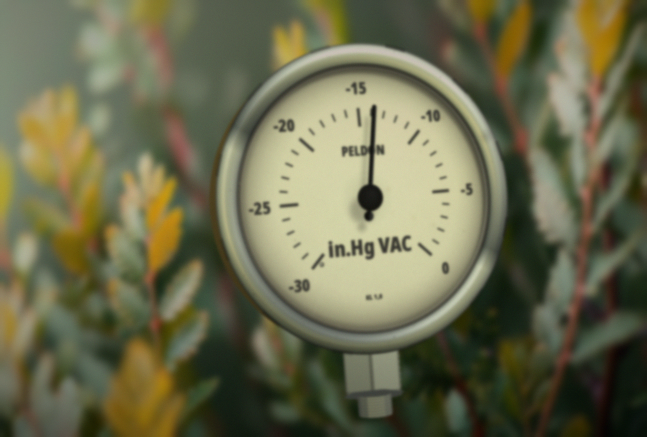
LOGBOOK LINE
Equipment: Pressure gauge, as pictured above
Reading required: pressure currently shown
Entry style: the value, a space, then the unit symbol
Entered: -14 inHg
